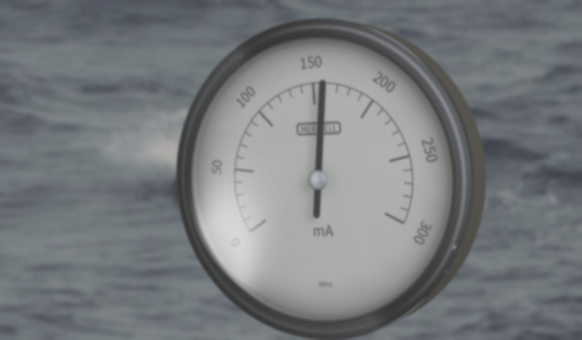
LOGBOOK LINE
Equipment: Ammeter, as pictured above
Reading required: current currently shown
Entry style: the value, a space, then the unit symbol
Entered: 160 mA
